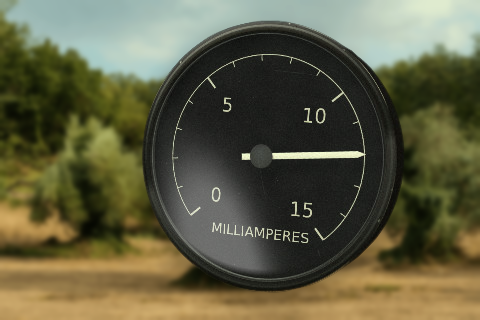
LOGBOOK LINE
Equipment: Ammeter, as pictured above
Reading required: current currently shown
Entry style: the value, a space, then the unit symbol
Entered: 12 mA
